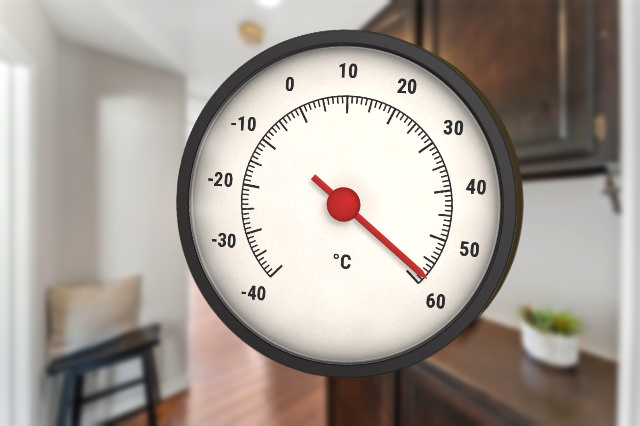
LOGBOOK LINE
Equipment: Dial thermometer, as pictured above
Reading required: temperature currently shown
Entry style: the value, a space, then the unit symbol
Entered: 58 °C
